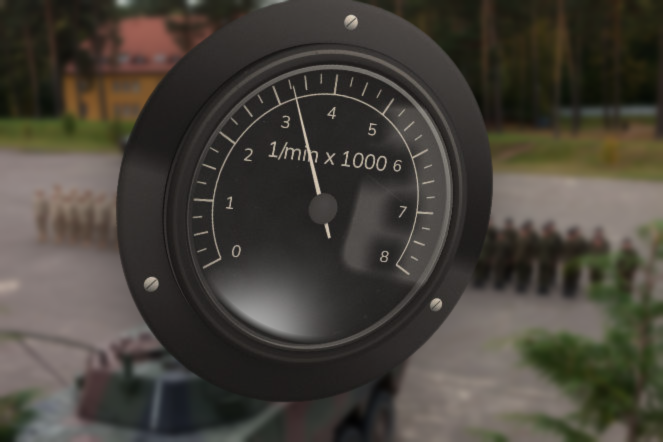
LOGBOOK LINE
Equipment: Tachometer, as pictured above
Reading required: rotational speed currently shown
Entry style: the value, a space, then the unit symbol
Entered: 3250 rpm
